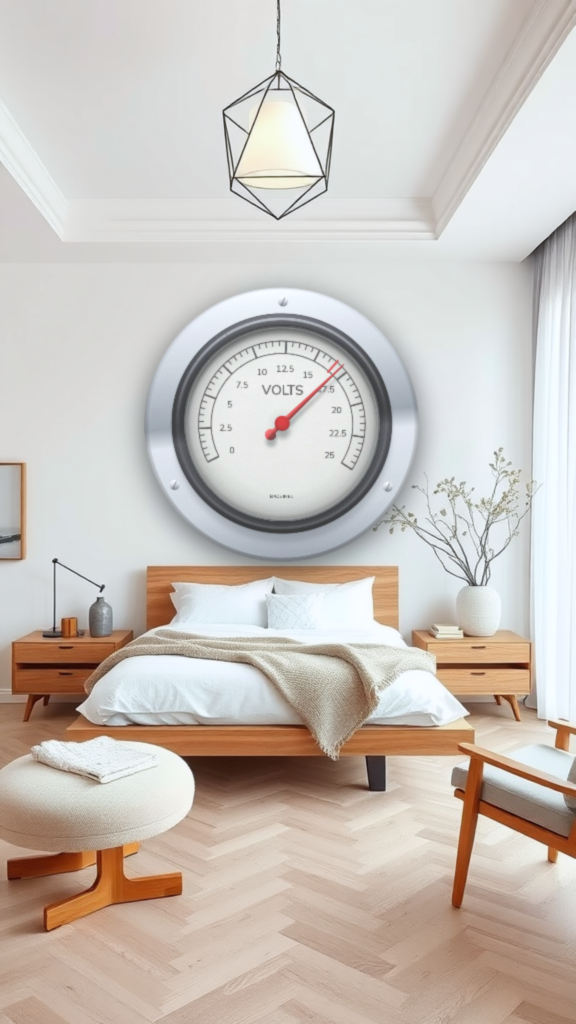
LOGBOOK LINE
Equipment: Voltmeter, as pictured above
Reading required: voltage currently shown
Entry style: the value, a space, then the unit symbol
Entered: 17 V
